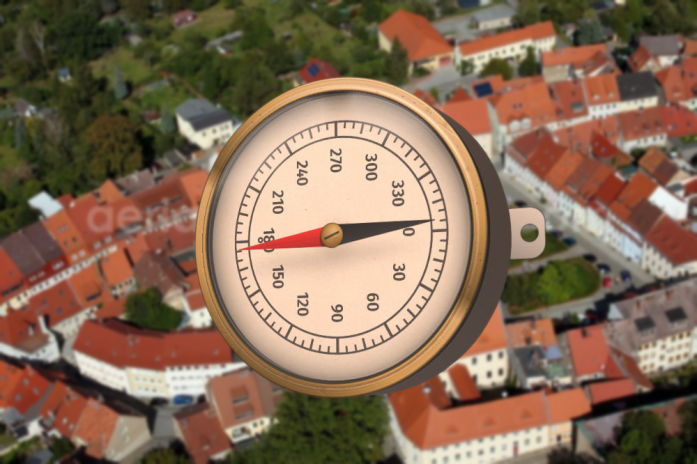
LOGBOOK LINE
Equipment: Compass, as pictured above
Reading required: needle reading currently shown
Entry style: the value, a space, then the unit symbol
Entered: 175 °
